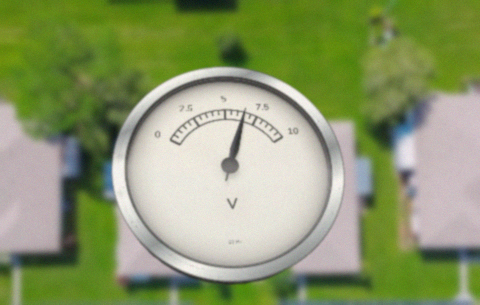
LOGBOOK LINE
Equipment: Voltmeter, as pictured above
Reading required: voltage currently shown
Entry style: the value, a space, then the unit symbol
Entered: 6.5 V
